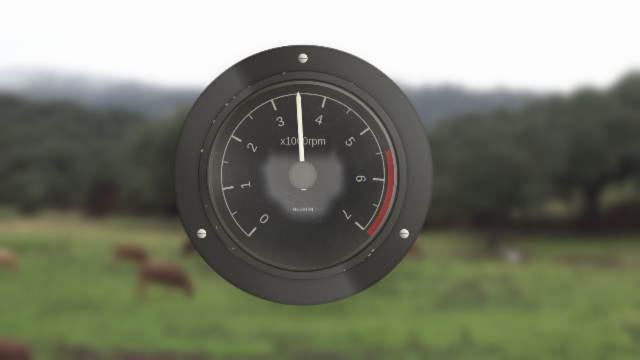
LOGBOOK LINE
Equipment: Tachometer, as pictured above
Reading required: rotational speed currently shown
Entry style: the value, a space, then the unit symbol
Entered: 3500 rpm
